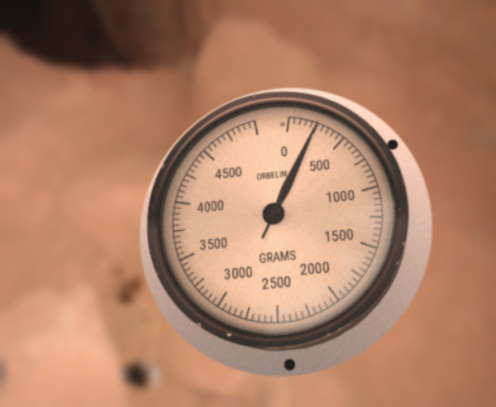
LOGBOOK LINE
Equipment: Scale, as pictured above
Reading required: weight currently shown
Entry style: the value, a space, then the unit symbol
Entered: 250 g
